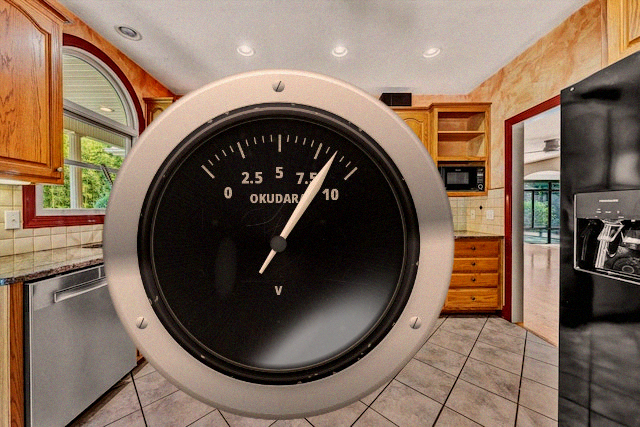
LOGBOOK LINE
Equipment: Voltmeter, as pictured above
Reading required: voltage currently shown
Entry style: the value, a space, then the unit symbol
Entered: 8.5 V
